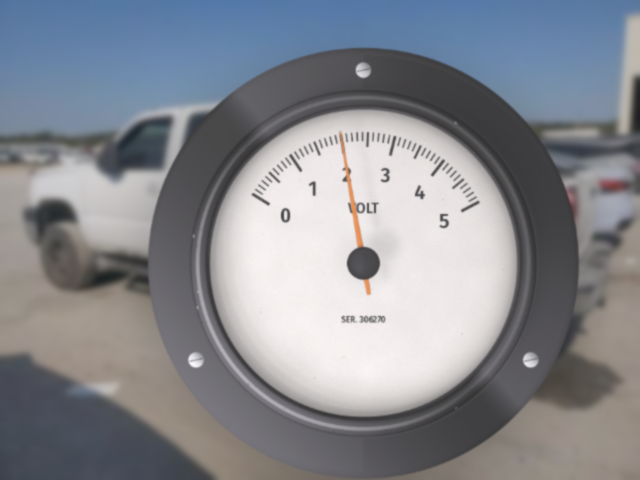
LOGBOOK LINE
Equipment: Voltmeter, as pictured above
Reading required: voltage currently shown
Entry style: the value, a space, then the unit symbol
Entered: 2 V
